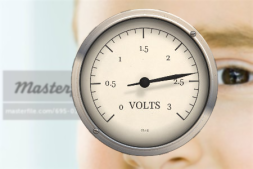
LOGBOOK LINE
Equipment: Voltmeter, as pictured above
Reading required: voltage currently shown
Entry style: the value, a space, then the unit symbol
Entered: 2.4 V
